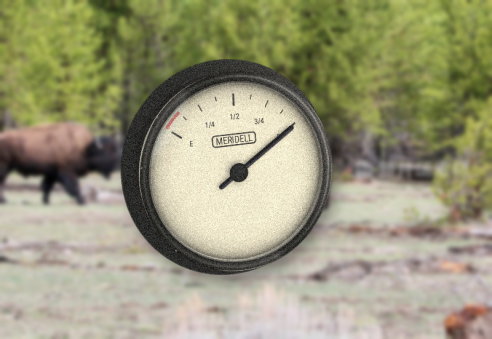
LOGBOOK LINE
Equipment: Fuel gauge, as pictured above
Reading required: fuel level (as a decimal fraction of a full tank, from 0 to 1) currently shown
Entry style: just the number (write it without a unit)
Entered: 1
